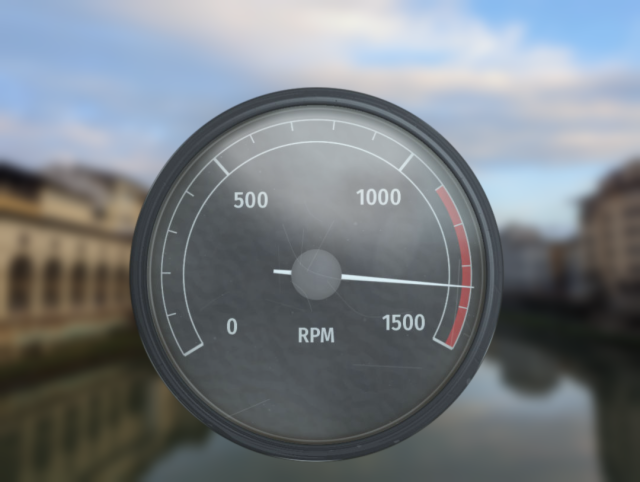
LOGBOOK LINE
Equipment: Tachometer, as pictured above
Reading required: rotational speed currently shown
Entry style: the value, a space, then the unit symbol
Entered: 1350 rpm
